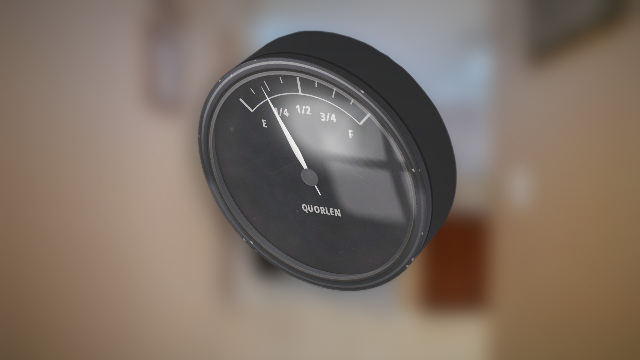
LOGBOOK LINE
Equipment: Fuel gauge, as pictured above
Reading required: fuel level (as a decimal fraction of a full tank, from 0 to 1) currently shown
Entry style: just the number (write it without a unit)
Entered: 0.25
